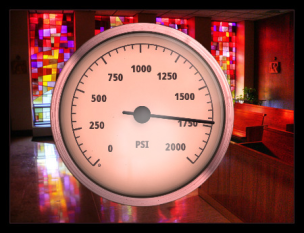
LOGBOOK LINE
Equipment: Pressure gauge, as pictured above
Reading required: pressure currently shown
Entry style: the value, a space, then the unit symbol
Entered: 1725 psi
